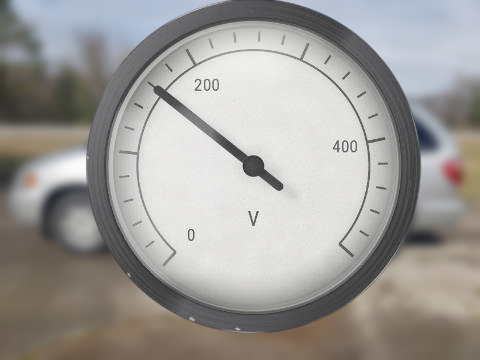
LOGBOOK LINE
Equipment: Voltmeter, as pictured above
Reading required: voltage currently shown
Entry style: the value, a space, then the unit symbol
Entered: 160 V
